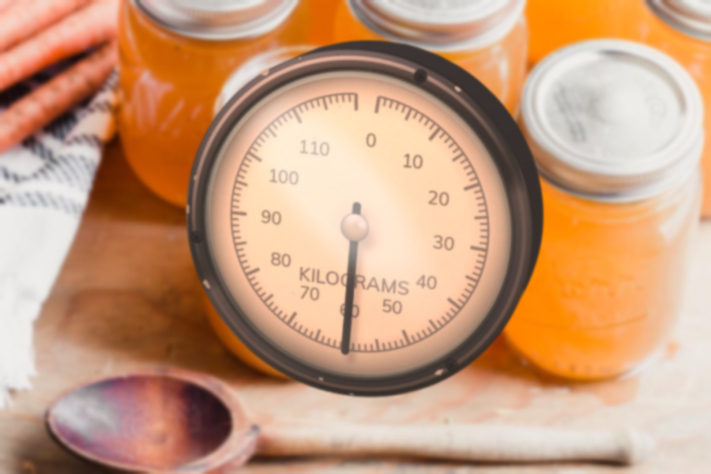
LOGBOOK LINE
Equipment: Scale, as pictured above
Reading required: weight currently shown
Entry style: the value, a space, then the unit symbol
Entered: 60 kg
